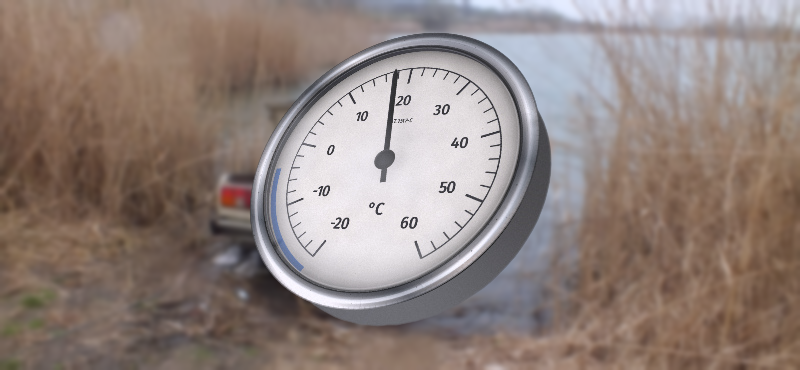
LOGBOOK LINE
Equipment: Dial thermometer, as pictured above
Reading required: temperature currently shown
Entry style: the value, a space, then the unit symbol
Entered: 18 °C
